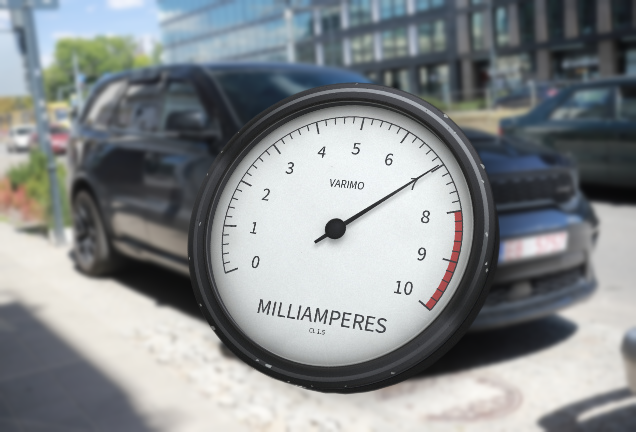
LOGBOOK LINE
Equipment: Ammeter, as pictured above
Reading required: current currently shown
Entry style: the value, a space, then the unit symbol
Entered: 7 mA
